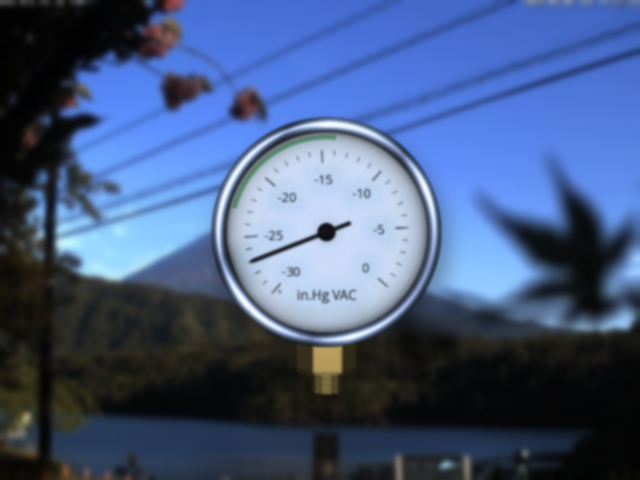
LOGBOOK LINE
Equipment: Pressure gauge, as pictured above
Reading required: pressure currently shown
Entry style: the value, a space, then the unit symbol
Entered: -27 inHg
